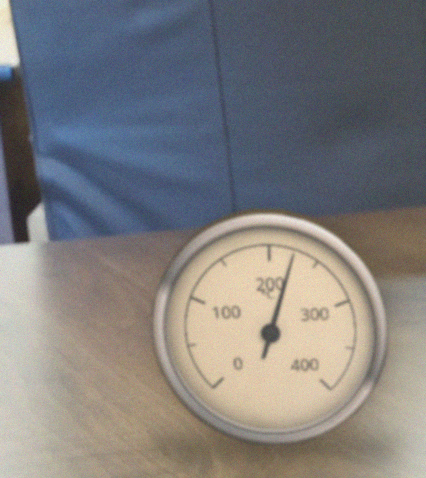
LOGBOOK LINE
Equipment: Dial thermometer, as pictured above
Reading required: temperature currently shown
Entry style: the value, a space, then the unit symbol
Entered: 225 °C
